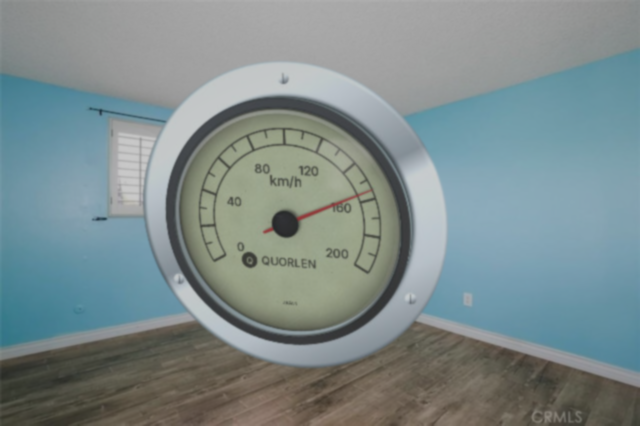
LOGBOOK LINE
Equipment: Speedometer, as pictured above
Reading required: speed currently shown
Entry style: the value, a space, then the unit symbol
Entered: 155 km/h
